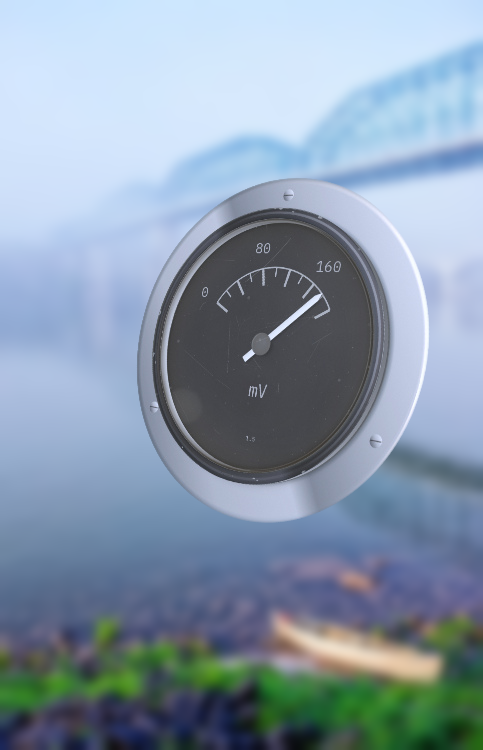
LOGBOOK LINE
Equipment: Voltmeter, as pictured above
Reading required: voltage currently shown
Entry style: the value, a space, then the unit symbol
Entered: 180 mV
